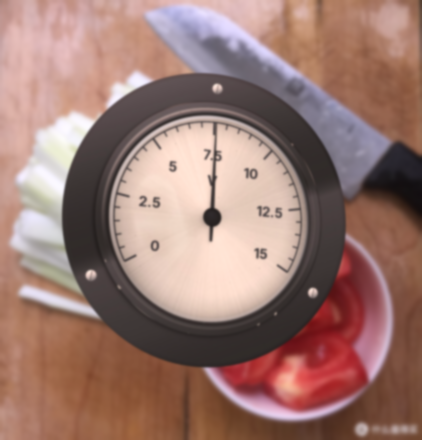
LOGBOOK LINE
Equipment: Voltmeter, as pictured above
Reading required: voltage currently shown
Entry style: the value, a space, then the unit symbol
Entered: 7.5 V
